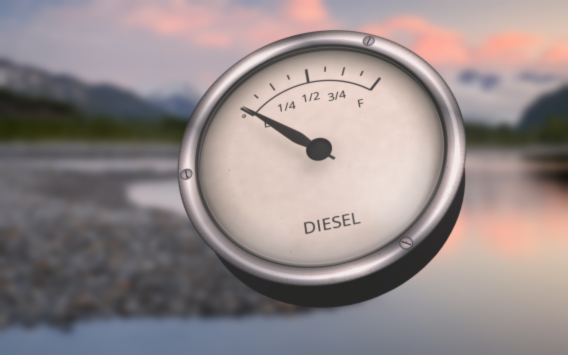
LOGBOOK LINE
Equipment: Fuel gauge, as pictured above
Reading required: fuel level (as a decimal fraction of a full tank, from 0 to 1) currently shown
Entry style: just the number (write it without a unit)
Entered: 0
